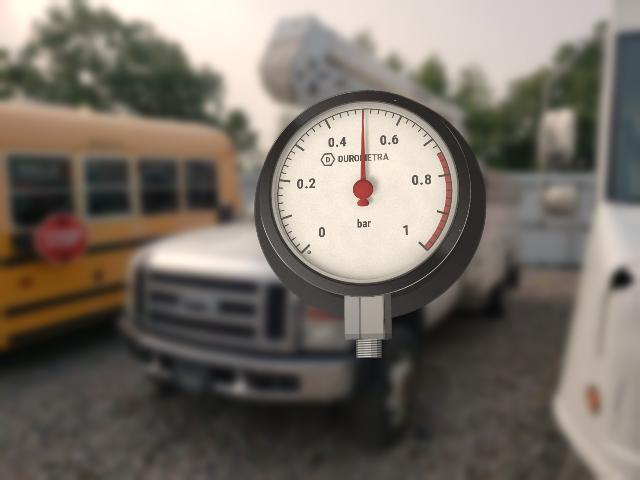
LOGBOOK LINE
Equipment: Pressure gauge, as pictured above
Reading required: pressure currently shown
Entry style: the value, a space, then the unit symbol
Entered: 0.5 bar
